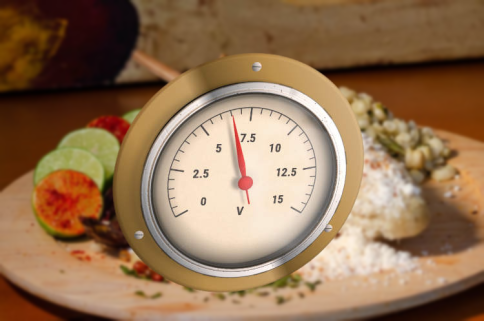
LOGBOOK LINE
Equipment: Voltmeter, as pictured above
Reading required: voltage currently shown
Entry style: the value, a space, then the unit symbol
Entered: 6.5 V
